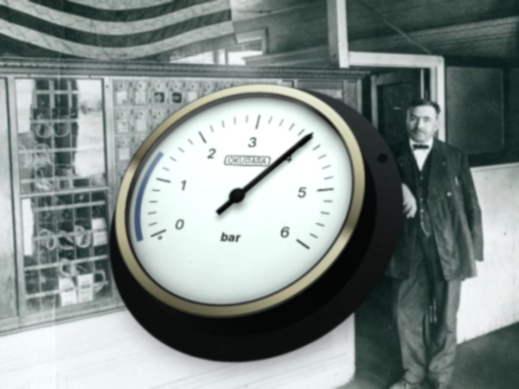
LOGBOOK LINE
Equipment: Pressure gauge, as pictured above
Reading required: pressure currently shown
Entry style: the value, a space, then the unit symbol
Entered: 4 bar
